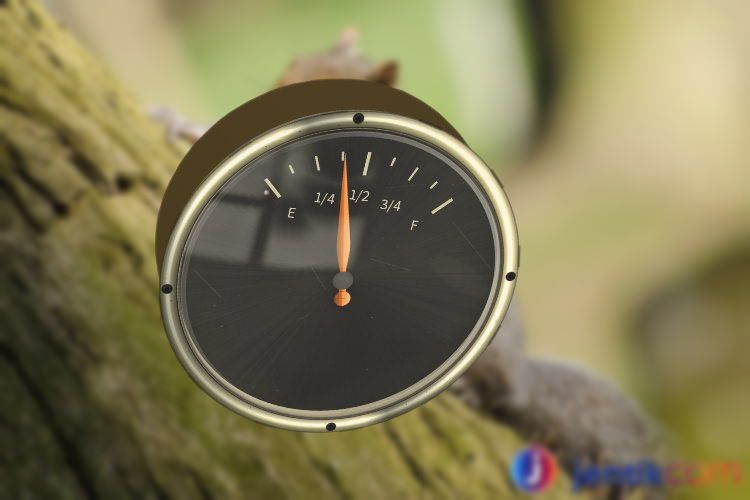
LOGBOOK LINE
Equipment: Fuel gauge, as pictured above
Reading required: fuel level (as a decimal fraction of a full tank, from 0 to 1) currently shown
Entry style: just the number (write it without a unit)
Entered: 0.375
